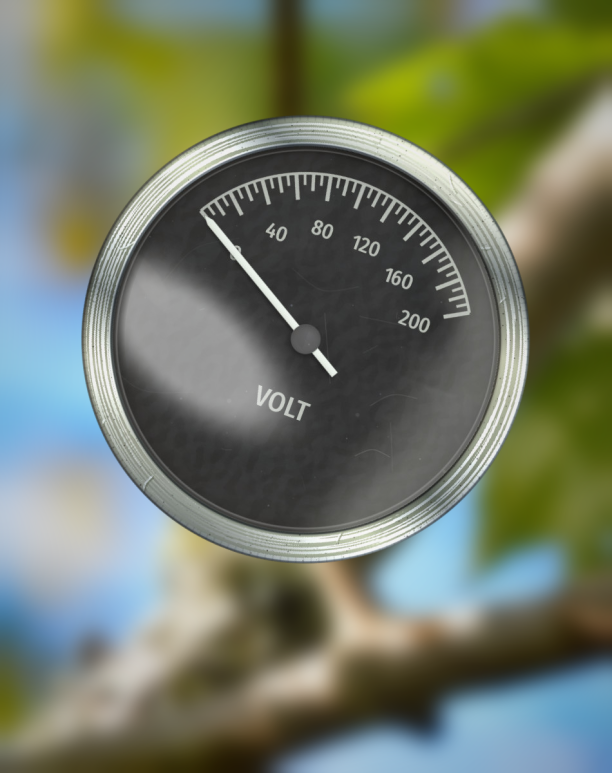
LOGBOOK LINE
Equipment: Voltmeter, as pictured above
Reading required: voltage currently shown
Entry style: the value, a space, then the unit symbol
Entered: 0 V
